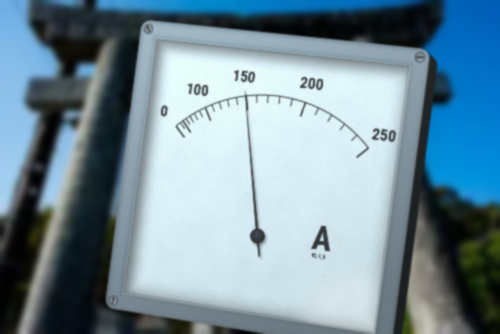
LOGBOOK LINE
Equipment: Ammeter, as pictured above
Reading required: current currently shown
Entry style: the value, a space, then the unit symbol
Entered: 150 A
